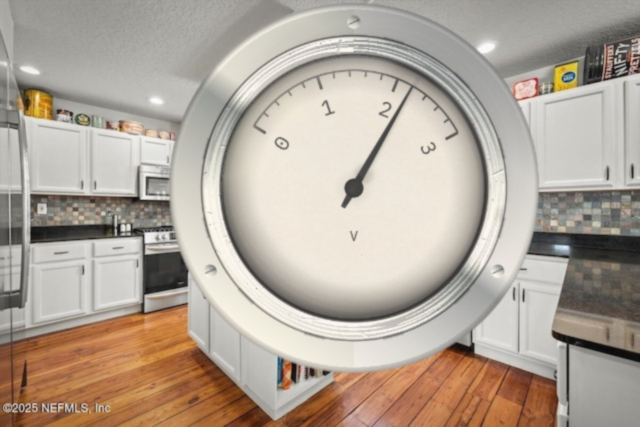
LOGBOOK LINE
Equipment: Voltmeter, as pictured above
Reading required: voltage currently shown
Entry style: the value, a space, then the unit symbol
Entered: 2.2 V
